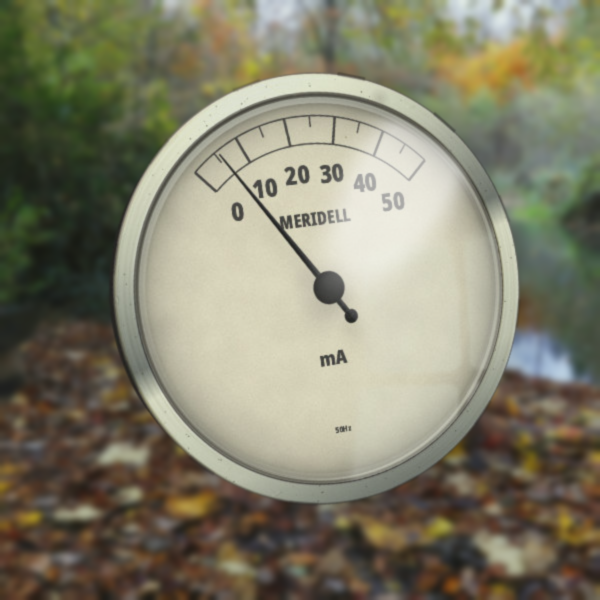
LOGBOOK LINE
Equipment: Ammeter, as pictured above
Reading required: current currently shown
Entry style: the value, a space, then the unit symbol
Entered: 5 mA
